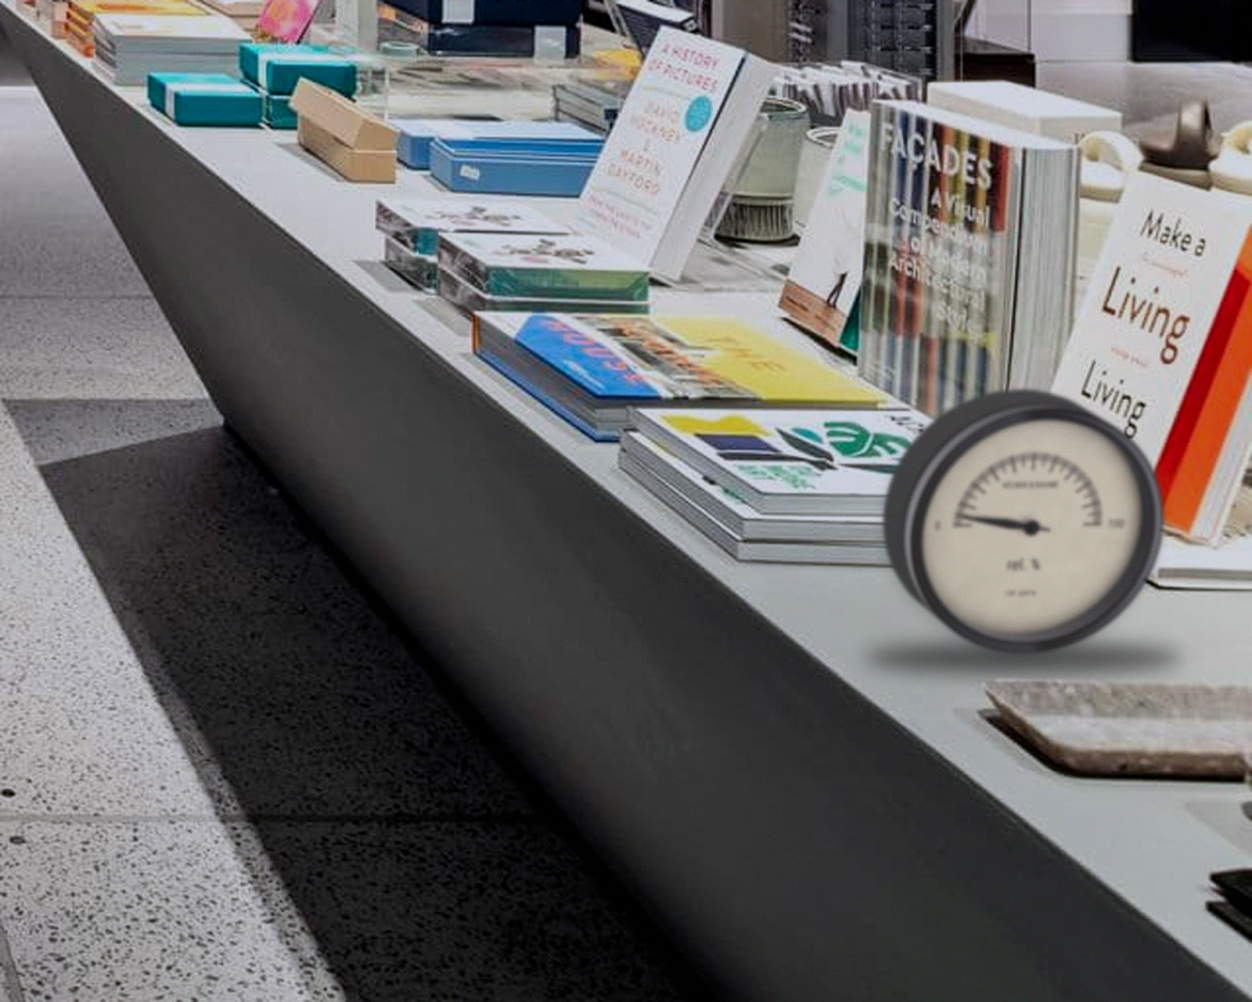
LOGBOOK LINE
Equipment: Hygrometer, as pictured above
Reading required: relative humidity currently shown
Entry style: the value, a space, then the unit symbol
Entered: 5 %
